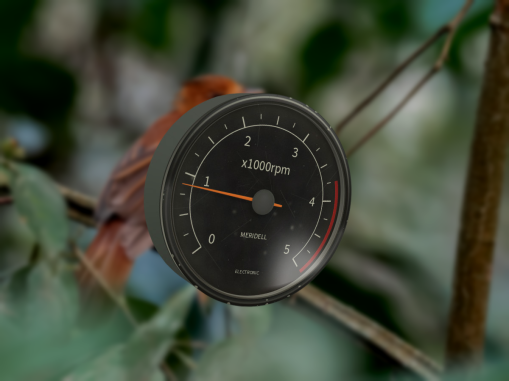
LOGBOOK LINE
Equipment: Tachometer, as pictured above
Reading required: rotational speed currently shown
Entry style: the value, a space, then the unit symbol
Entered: 875 rpm
